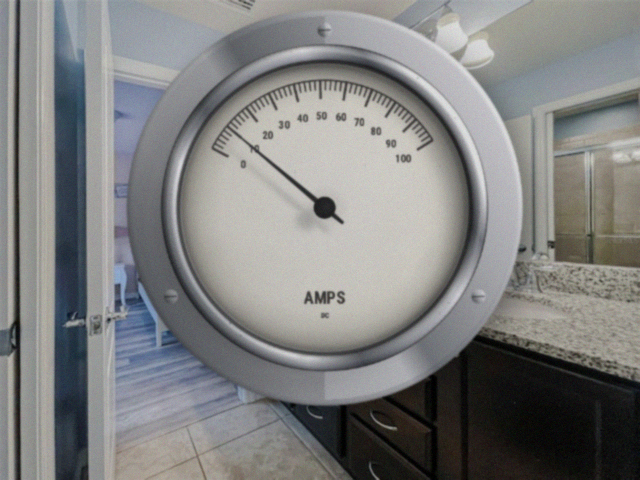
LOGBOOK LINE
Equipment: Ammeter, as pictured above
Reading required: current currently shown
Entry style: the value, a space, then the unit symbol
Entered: 10 A
